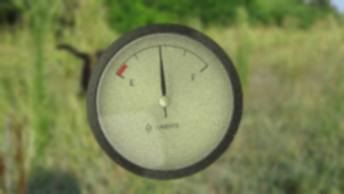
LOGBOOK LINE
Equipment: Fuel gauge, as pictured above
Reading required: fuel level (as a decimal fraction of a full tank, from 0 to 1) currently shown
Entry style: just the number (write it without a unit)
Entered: 0.5
